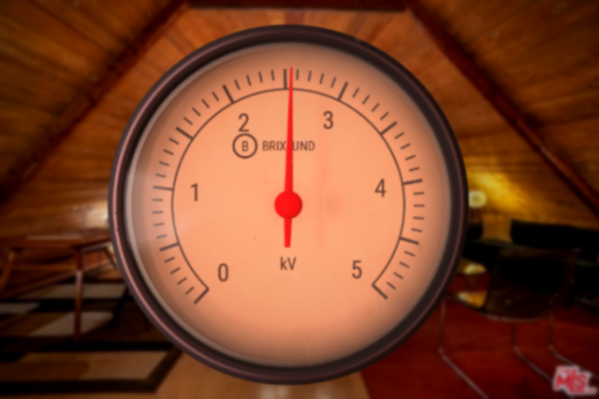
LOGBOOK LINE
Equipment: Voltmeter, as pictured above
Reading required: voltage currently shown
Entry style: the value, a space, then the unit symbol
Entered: 2.55 kV
